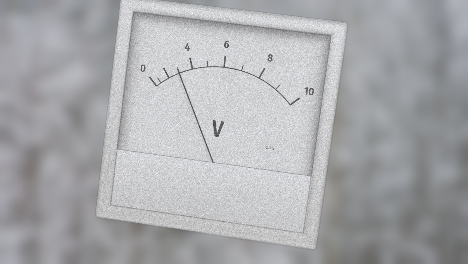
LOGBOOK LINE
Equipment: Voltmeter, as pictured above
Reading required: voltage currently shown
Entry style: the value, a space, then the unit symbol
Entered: 3 V
